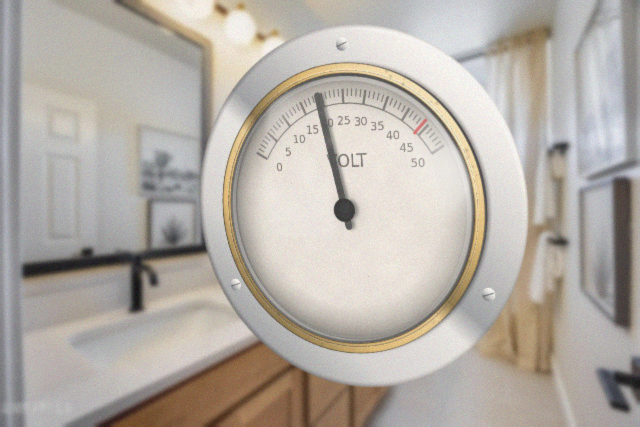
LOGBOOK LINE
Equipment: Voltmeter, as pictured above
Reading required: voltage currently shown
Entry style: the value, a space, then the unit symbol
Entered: 20 V
